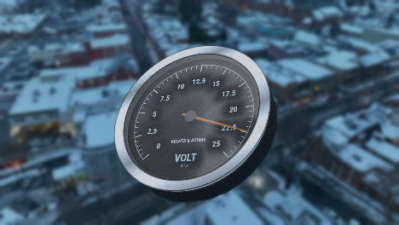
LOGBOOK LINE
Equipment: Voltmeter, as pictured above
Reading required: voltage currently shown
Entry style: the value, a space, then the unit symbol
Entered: 22.5 V
